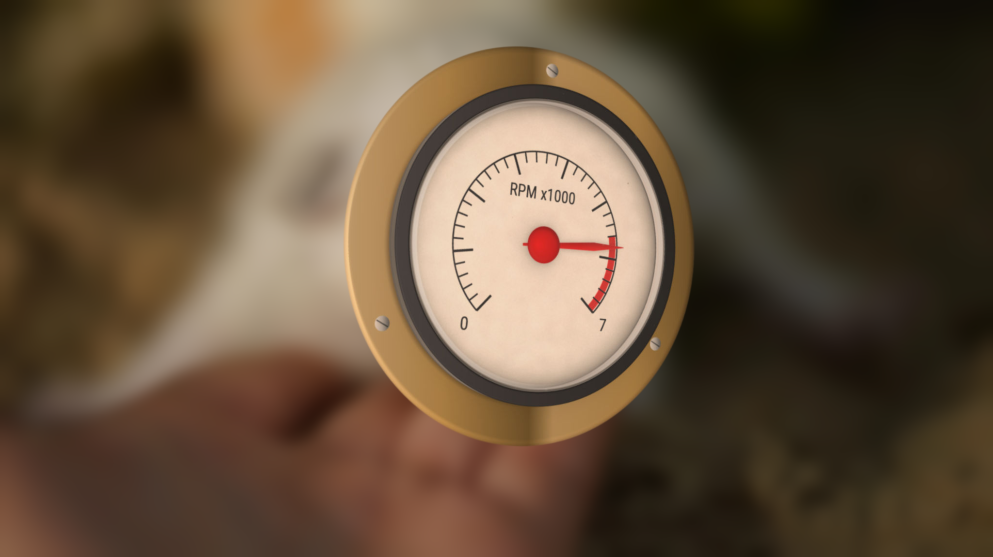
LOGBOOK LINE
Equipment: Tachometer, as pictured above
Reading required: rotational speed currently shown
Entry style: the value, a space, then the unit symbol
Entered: 5800 rpm
